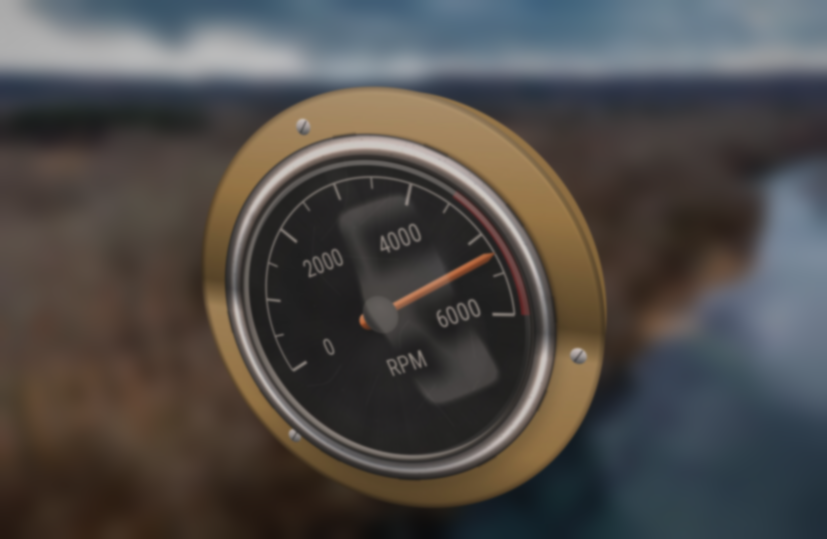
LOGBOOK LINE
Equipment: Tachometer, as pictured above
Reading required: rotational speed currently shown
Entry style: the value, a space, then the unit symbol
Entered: 5250 rpm
